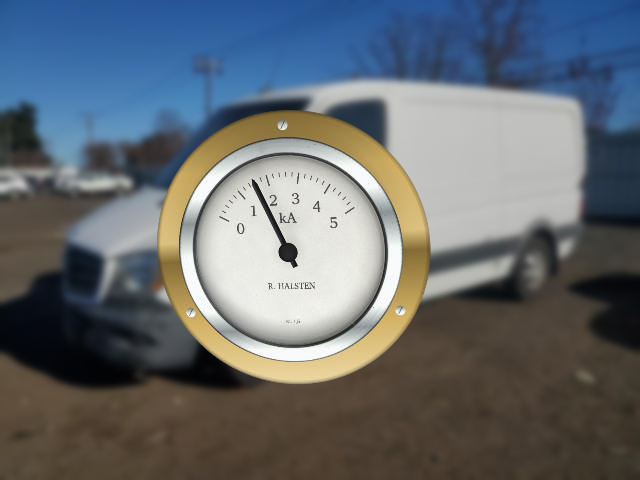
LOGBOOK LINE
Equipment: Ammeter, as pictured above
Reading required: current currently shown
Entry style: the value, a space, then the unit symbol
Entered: 1.6 kA
